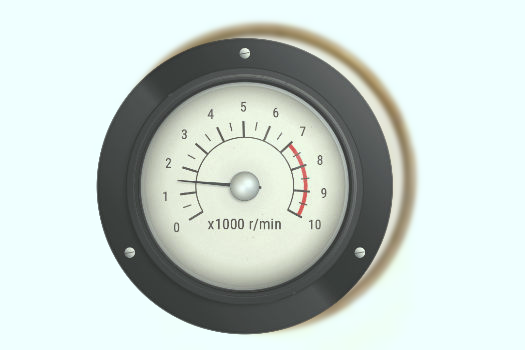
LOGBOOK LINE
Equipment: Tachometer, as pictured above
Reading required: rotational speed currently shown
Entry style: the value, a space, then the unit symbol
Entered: 1500 rpm
